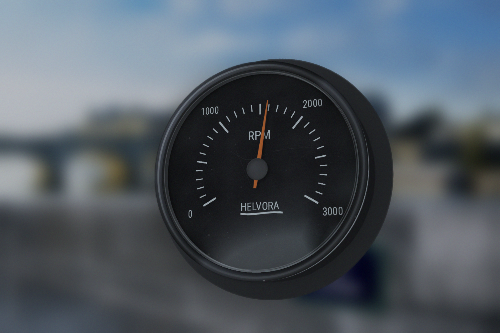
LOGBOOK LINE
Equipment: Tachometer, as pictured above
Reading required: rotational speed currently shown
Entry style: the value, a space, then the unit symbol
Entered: 1600 rpm
